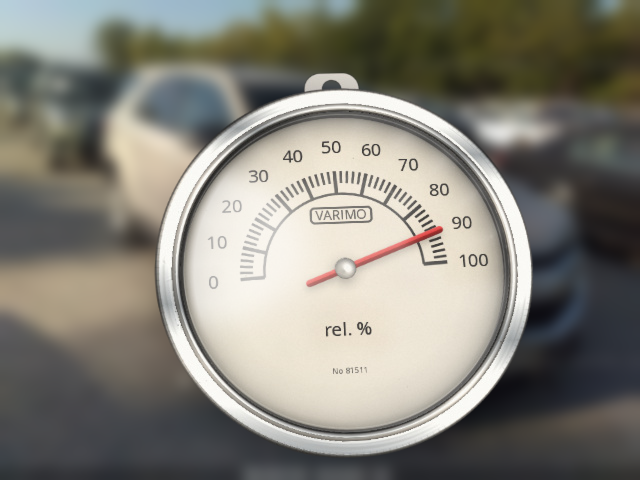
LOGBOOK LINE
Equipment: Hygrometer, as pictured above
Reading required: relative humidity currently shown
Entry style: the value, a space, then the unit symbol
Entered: 90 %
